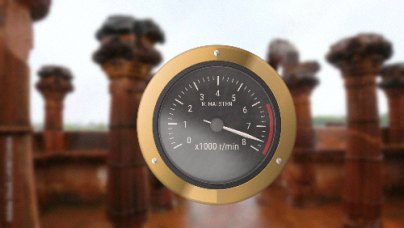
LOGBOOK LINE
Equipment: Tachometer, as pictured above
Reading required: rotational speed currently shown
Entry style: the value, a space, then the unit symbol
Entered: 7600 rpm
